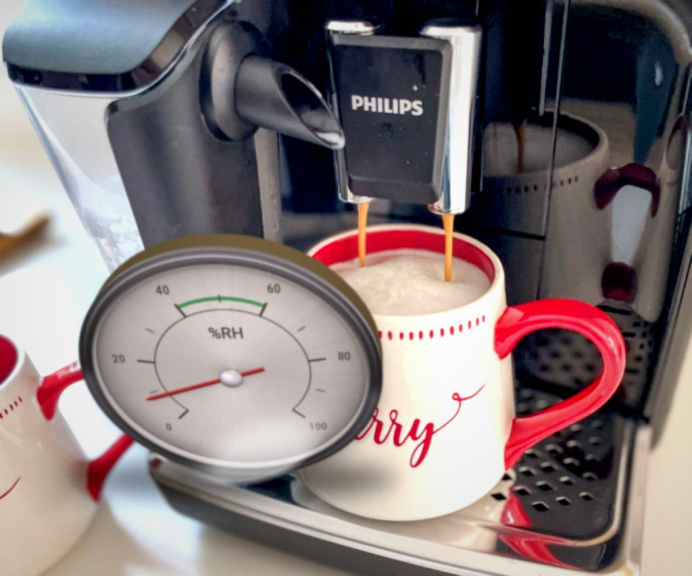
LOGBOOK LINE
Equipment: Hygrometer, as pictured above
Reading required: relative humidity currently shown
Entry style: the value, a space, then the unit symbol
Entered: 10 %
